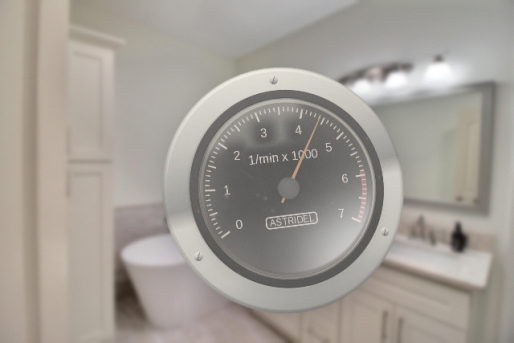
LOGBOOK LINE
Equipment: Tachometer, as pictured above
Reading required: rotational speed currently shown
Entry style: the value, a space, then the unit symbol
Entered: 4400 rpm
